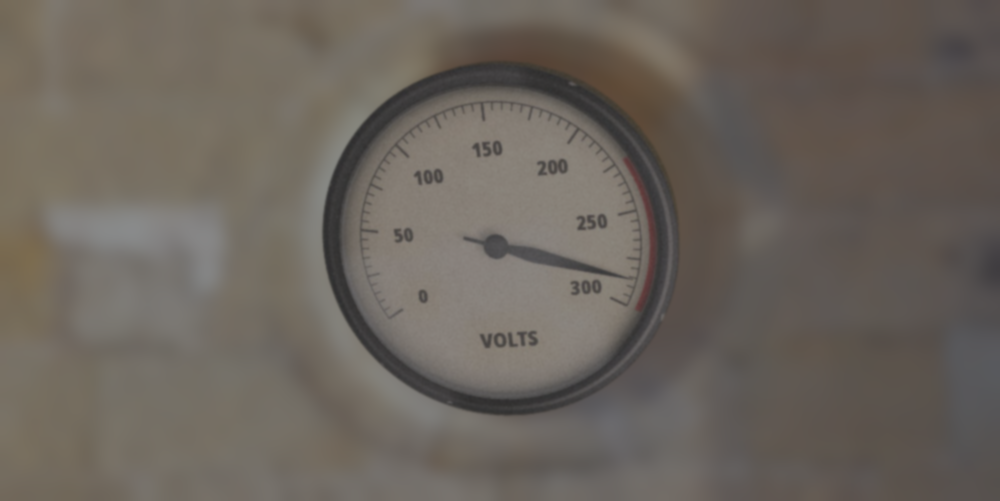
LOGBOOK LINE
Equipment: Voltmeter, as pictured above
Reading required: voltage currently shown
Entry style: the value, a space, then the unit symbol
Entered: 285 V
